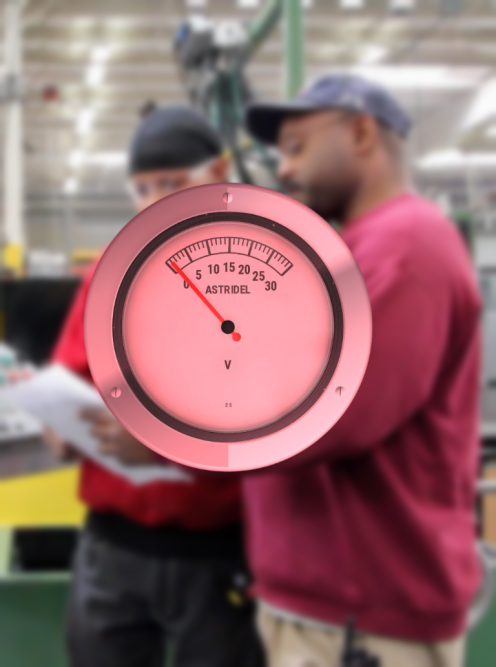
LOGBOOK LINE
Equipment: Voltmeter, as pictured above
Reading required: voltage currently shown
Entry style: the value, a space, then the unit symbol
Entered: 1 V
